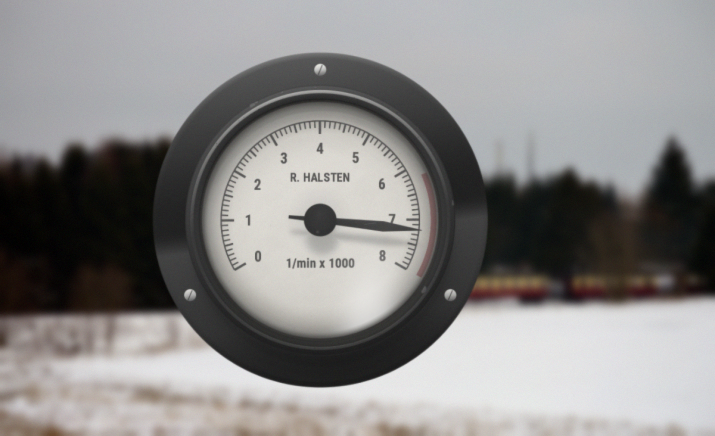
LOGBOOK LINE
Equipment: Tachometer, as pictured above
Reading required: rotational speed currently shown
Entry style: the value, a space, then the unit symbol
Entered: 7200 rpm
